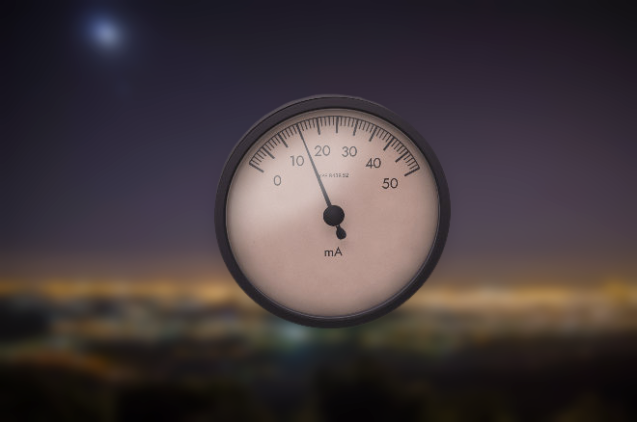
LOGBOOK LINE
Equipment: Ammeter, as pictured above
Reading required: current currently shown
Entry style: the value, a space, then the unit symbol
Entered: 15 mA
